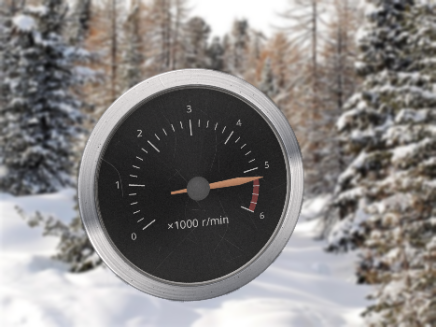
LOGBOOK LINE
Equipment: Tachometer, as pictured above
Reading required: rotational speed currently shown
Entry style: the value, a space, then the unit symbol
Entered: 5200 rpm
